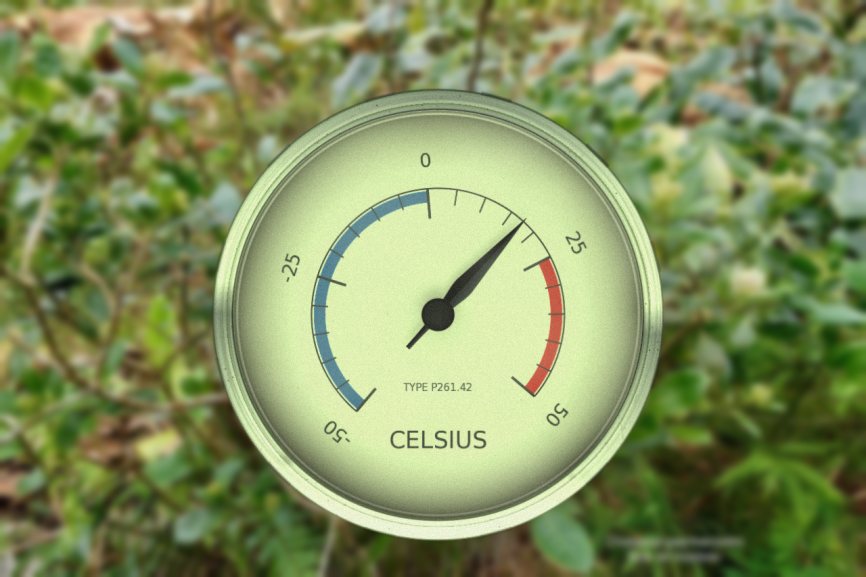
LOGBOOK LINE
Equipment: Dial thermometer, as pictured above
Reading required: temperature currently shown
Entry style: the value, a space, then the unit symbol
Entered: 17.5 °C
